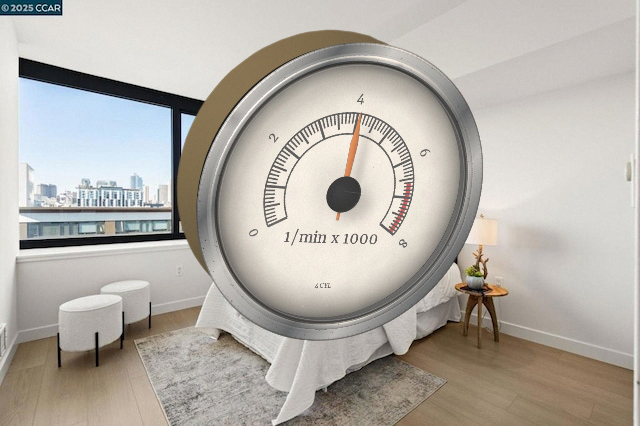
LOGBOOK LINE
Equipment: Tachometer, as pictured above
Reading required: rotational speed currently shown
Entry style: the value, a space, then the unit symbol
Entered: 4000 rpm
